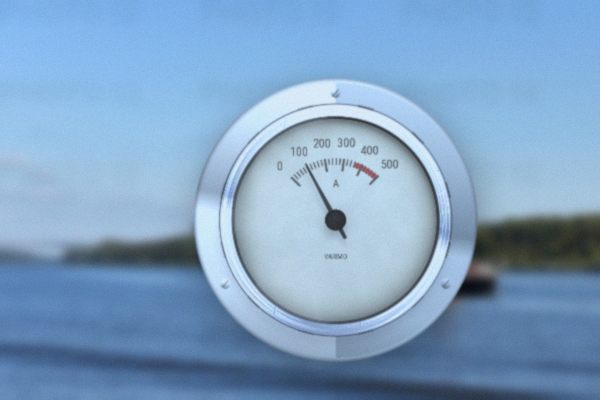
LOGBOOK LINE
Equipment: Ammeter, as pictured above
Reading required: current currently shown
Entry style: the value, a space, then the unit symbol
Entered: 100 A
